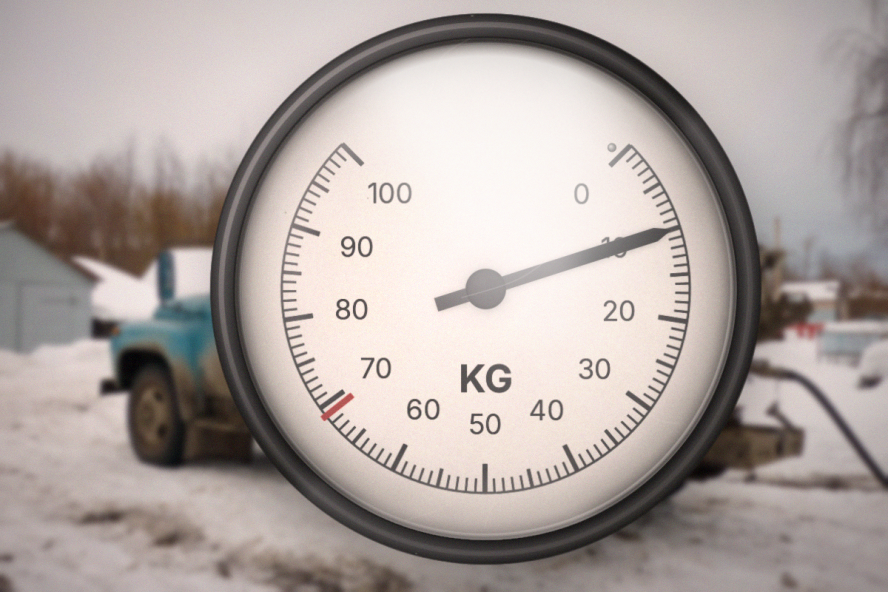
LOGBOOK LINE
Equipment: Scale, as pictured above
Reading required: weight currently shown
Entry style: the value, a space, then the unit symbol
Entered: 10 kg
